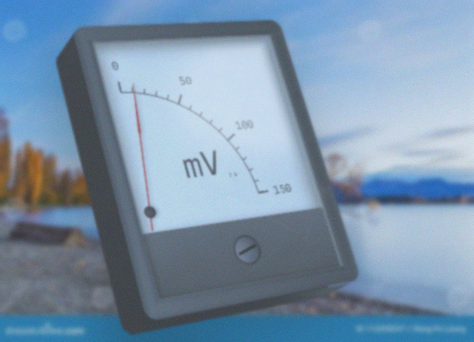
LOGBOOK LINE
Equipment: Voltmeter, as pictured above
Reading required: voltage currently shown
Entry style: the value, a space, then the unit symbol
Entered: 10 mV
